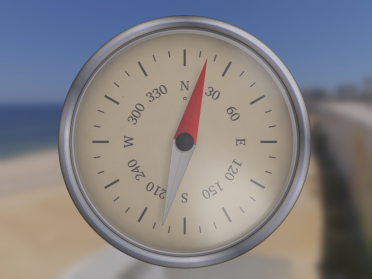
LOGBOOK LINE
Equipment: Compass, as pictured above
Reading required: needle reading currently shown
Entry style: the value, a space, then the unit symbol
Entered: 15 °
